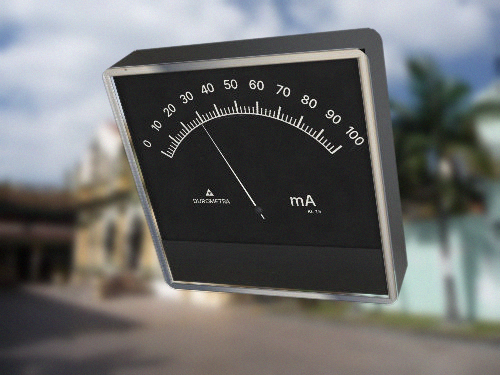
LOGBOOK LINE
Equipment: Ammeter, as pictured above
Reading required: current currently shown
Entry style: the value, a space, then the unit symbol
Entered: 30 mA
